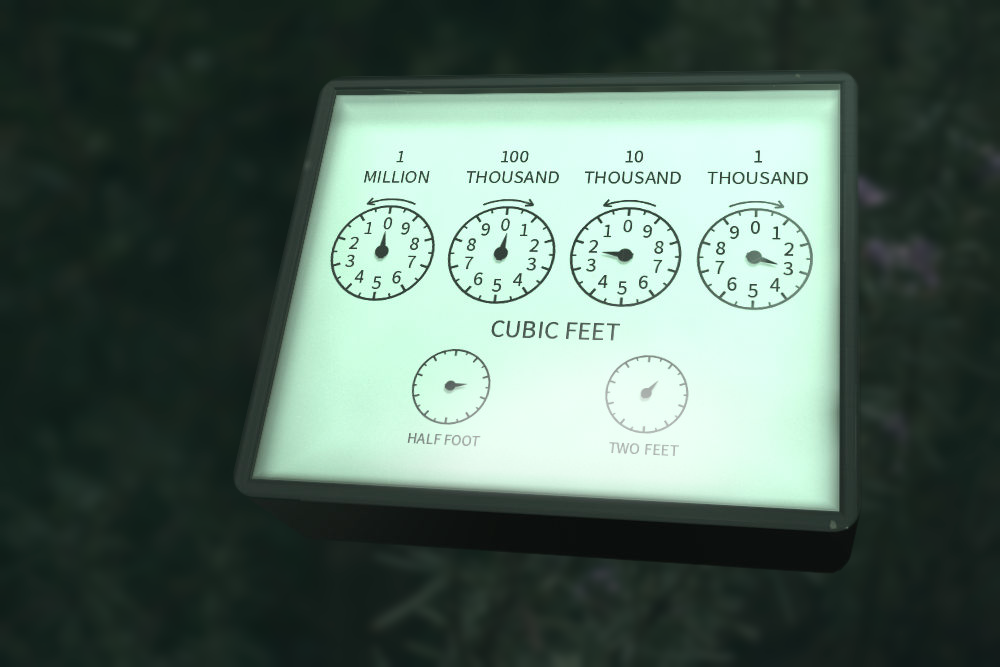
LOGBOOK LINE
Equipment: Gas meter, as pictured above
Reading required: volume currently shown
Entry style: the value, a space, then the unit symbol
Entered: 2300 ft³
